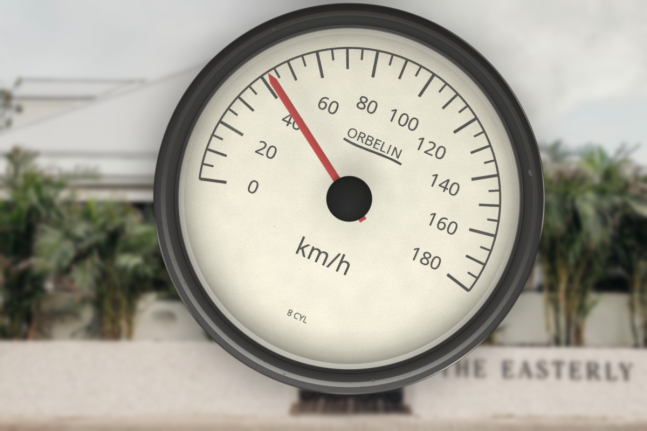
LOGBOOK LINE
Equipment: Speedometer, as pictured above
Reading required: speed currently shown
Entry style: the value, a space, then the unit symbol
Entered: 42.5 km/h
